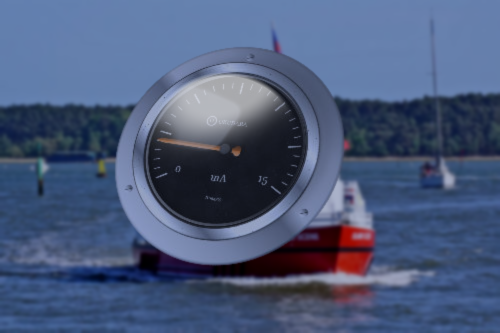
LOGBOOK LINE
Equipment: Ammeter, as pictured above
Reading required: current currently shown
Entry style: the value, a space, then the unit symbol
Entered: 2 mA
